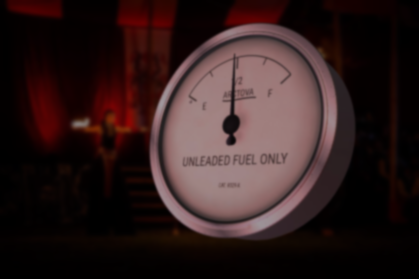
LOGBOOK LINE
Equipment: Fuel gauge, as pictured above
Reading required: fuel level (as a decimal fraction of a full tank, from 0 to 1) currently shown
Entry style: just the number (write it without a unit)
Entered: 0.5
